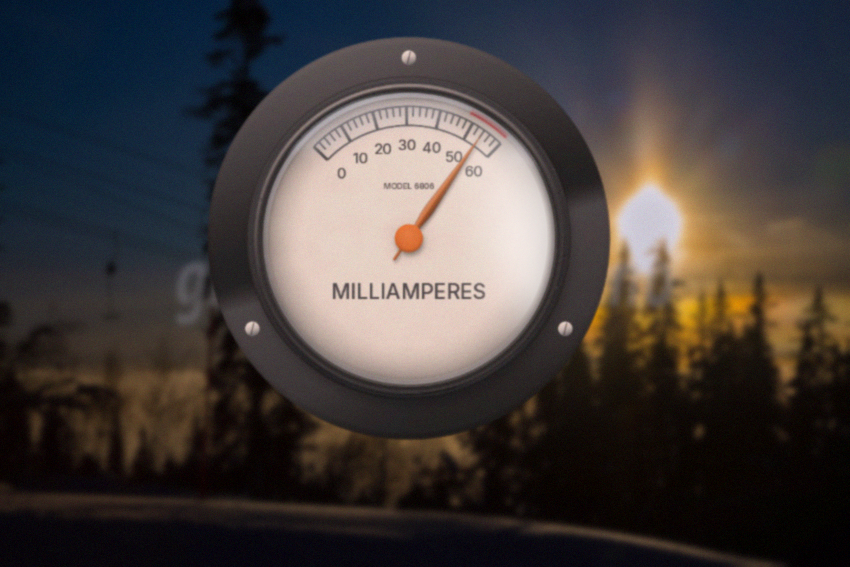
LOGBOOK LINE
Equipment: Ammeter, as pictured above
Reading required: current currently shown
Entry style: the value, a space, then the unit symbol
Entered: 54 mA
